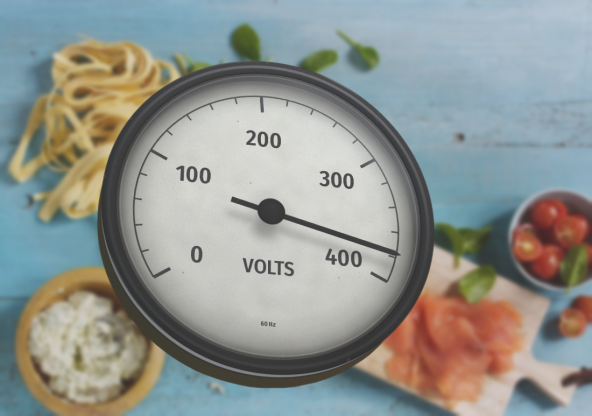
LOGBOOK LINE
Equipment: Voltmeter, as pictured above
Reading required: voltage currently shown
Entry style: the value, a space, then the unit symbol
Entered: 380 V
